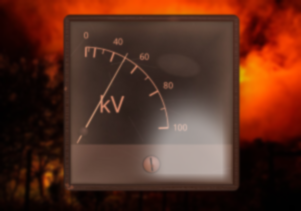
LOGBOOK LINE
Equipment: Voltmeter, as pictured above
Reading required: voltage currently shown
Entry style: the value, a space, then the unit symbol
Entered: 50 kV
